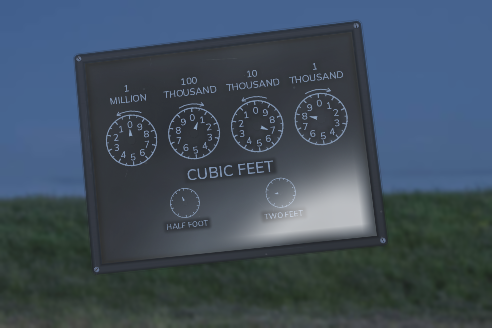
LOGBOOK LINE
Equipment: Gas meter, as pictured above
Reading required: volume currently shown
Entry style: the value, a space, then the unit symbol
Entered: 6800 ft³
